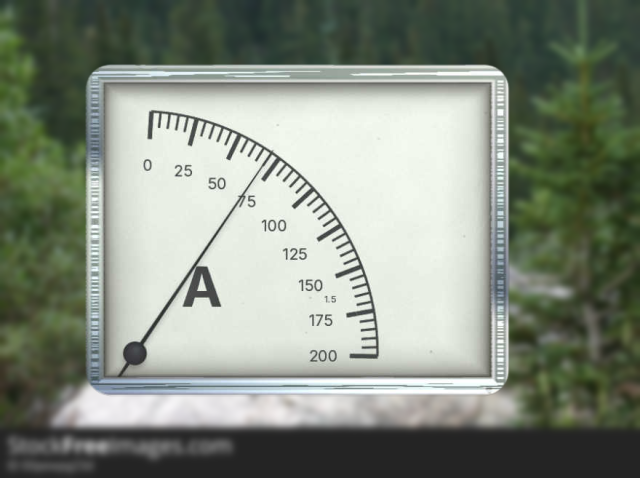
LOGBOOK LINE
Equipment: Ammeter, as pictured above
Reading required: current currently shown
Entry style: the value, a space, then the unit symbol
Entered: 70 A
